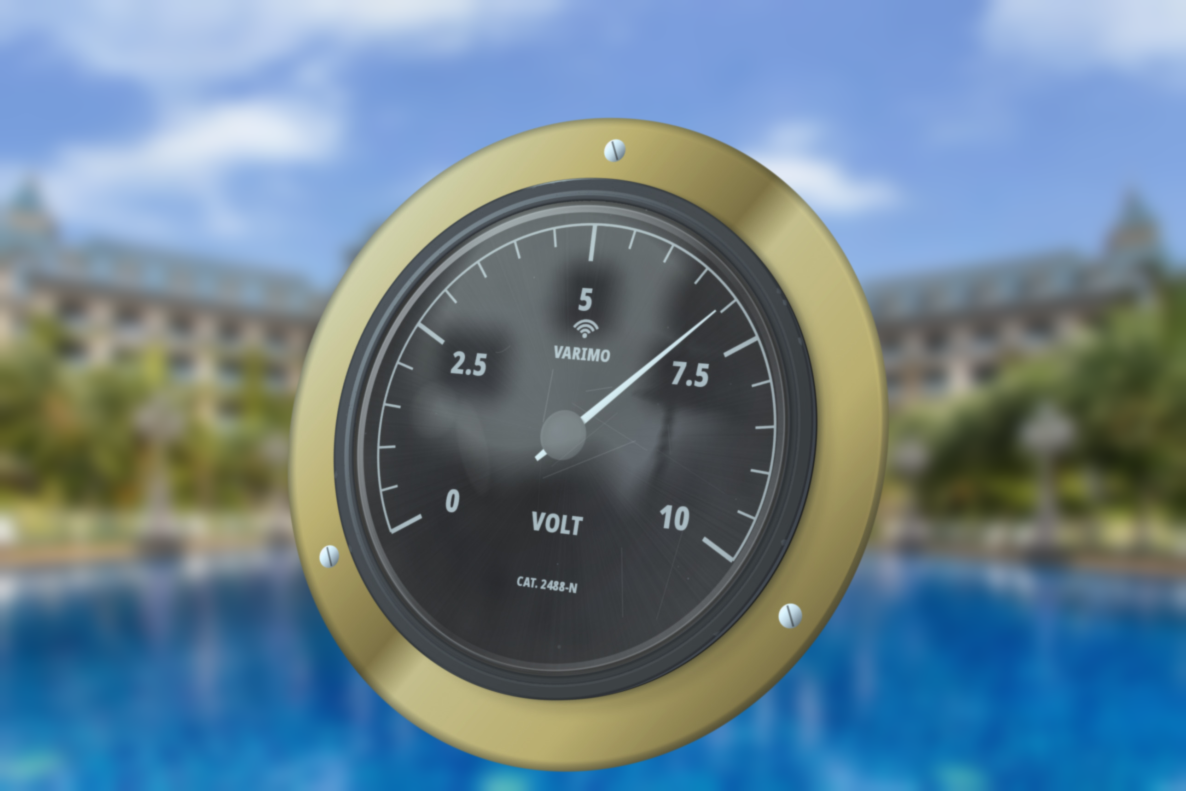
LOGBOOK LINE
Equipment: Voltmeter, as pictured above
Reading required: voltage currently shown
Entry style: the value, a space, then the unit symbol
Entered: 7 V
